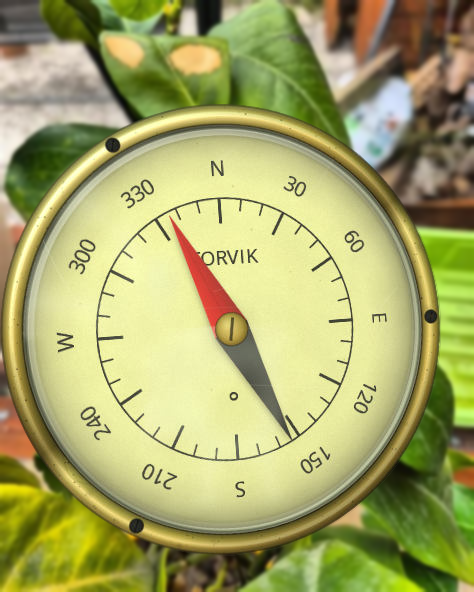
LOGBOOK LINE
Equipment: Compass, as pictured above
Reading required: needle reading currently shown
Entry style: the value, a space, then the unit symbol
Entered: 335 °
